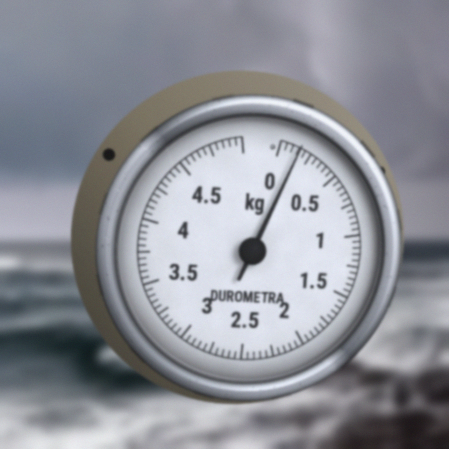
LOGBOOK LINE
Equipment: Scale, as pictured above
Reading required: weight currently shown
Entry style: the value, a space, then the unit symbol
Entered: 0.15 kg
